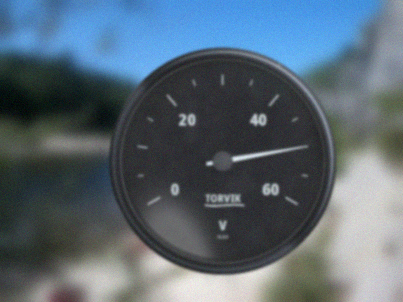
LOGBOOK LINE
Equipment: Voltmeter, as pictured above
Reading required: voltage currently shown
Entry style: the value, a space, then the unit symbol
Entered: 50 V
